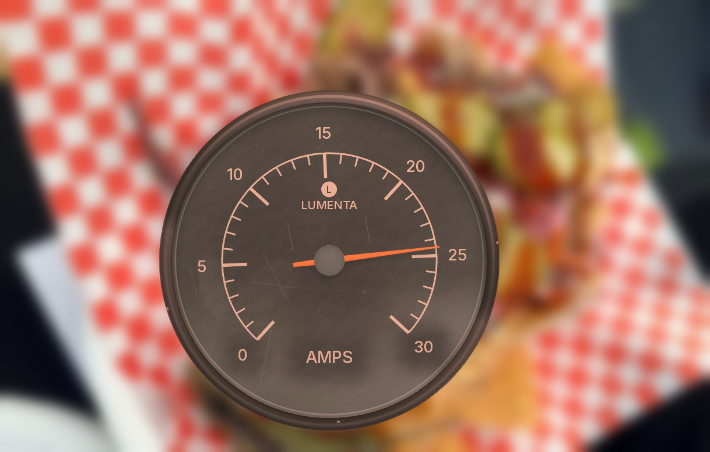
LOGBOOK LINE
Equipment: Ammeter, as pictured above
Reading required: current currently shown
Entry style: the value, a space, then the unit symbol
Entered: 24.5 A
